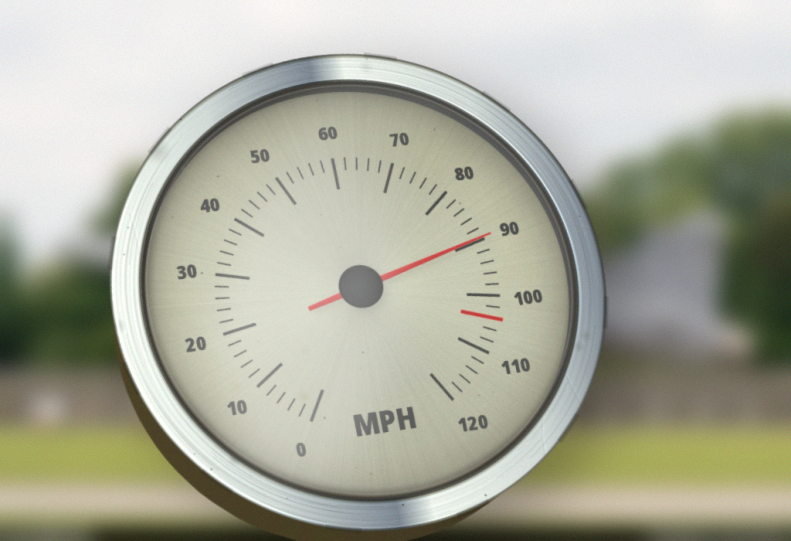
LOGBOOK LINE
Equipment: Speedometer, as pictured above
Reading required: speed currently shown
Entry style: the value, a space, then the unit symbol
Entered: 90 mph
